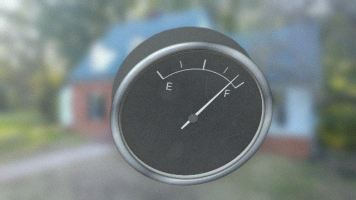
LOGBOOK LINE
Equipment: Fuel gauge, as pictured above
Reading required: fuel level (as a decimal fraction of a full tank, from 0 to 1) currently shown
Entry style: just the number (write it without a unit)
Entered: 0.875
